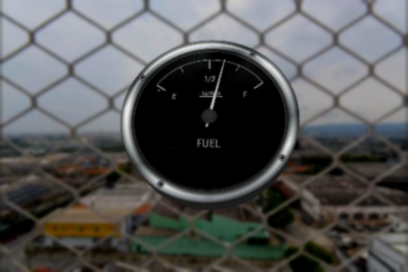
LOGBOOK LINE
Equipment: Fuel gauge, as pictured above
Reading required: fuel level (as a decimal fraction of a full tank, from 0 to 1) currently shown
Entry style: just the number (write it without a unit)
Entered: 0.625
